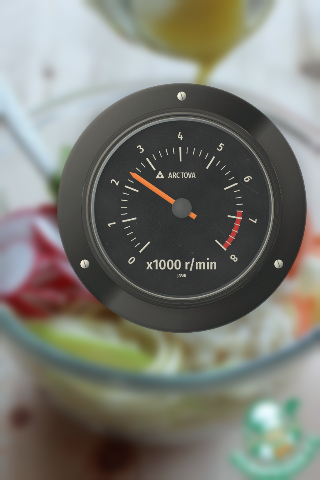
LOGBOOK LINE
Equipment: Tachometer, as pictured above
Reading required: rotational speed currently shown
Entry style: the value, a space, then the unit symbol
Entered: 2400 rpm
